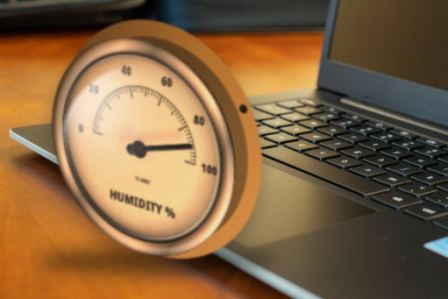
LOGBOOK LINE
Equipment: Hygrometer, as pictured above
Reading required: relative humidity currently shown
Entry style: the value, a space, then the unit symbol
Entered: 90 %
